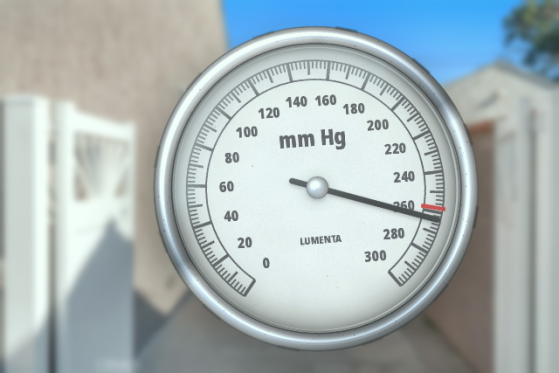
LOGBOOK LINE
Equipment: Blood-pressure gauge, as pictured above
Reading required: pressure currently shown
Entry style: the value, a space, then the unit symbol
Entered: 264 mmHg
